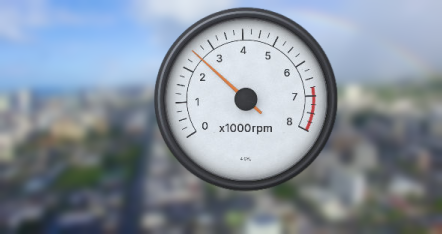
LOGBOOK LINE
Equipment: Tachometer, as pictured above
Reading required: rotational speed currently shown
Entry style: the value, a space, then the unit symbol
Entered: 2500 rpm
